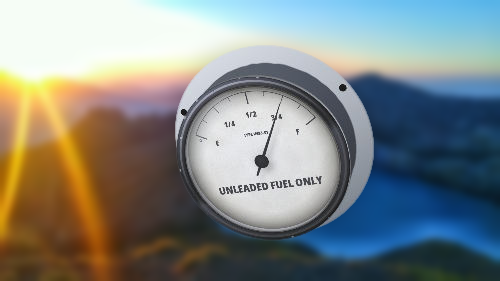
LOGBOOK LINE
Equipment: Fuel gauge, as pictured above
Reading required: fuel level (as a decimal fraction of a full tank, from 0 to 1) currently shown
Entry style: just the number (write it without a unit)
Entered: 0.75
